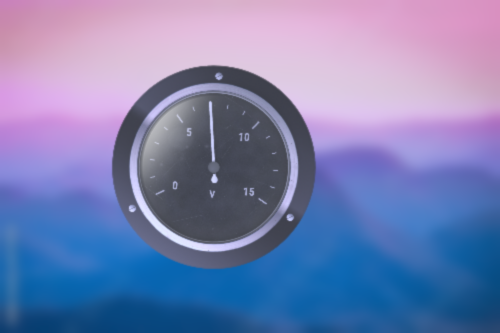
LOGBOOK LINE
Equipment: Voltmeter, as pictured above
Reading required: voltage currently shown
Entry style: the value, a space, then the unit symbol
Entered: 7 V
